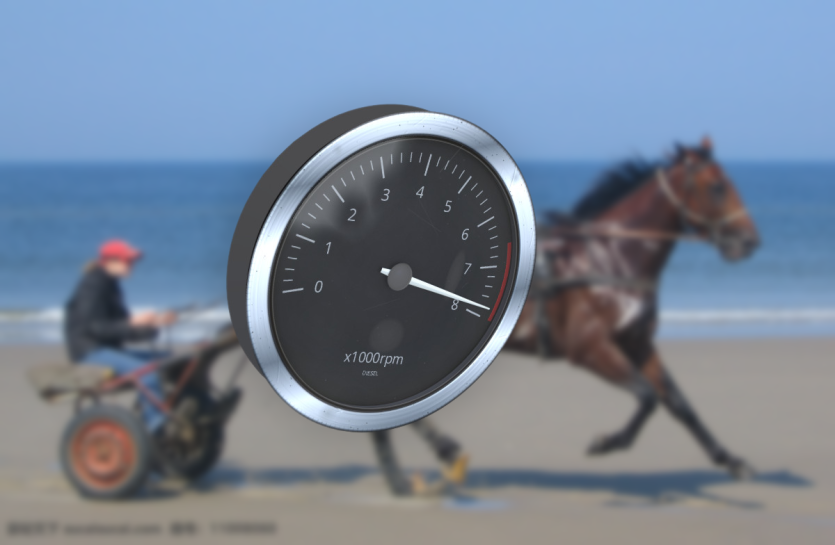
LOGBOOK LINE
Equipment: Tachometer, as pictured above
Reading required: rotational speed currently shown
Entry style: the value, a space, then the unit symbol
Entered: 7800 rpm
